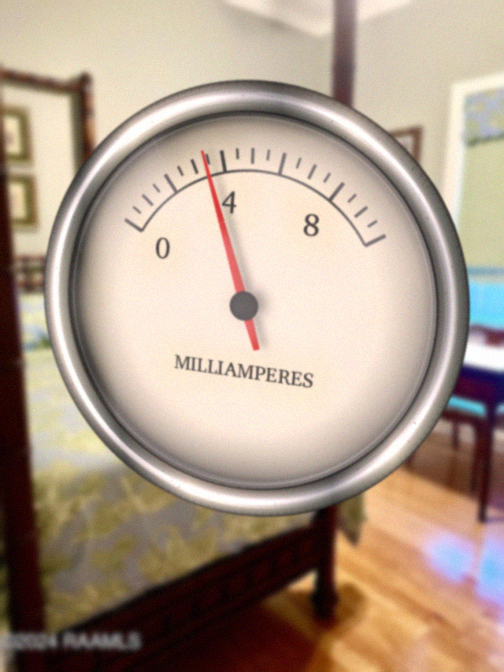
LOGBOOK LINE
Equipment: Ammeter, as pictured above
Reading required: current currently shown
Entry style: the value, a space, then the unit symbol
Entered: 3.5 mA
